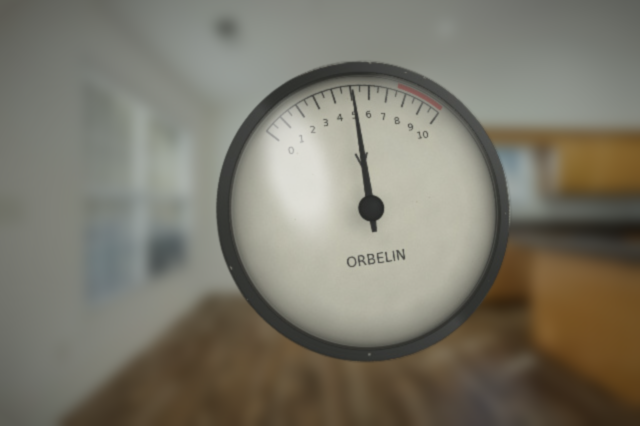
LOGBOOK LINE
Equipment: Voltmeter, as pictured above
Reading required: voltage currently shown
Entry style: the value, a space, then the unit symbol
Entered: 5 V
